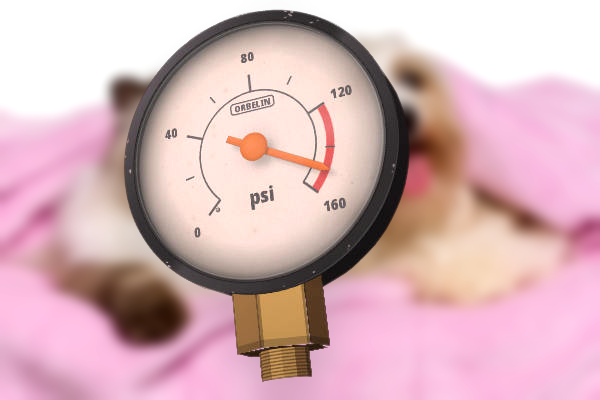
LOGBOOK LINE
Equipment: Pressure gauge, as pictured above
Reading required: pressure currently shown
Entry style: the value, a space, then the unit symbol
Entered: 150 psi
